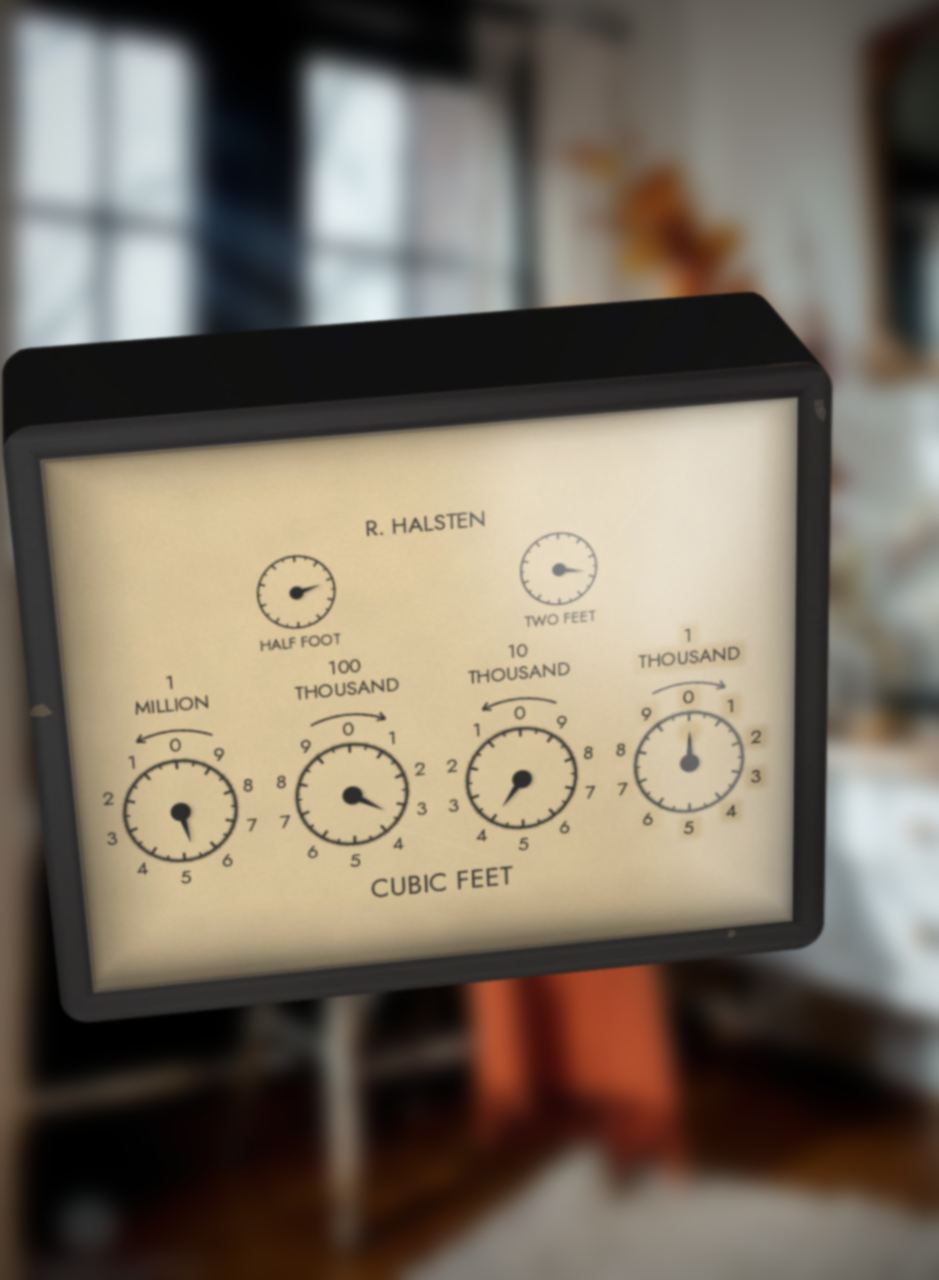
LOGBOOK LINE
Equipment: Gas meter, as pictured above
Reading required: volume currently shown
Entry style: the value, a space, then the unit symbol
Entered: 534000 ft³
